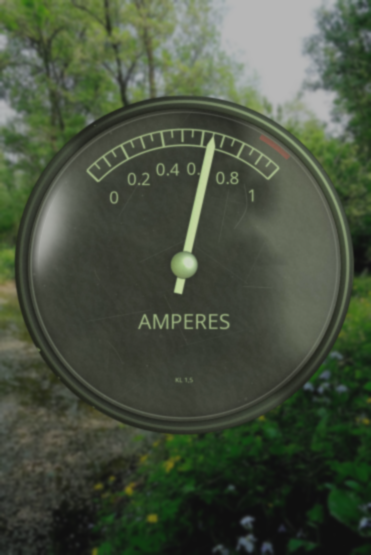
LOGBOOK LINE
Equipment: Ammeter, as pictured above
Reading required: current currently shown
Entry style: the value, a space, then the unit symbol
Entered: 0.65 A
